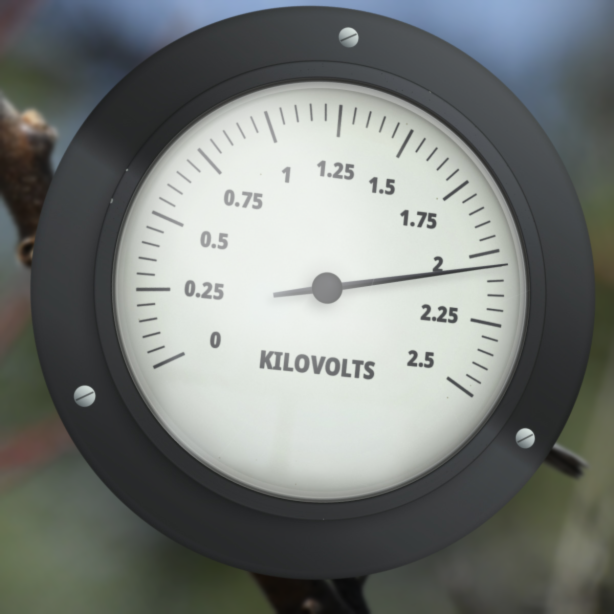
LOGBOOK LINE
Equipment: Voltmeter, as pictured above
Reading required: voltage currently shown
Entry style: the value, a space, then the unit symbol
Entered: 2.05 kV
